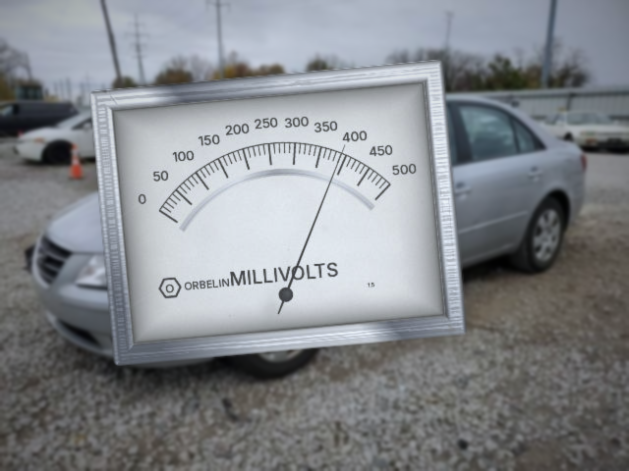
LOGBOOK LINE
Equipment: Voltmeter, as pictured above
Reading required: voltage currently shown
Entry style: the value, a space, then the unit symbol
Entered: 390 mV
